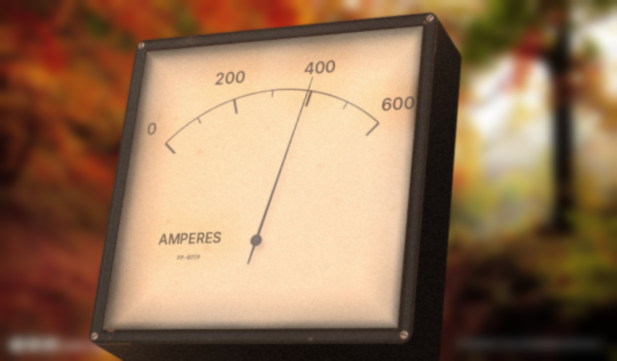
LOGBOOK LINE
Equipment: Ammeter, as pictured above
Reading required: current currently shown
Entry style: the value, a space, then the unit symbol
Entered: 400 A
